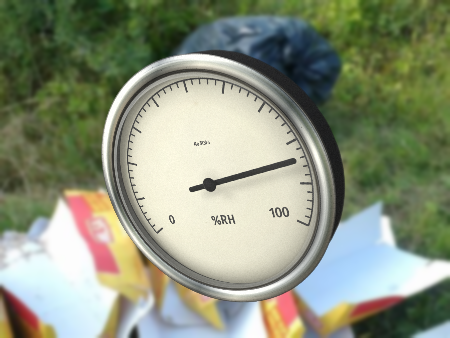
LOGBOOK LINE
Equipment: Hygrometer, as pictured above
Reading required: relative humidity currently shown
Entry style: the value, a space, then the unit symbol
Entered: 84 %
